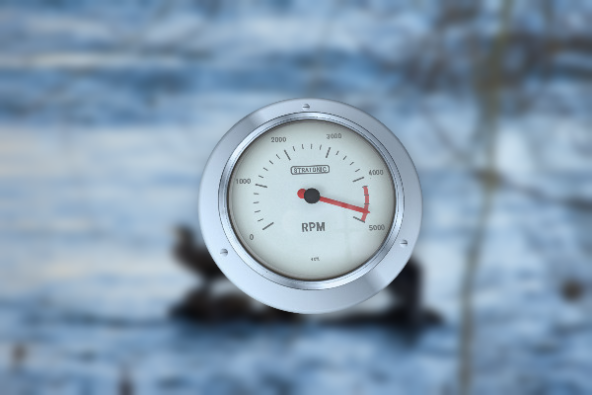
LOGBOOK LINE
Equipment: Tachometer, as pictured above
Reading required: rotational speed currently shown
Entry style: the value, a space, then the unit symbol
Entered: 4800 rpm
